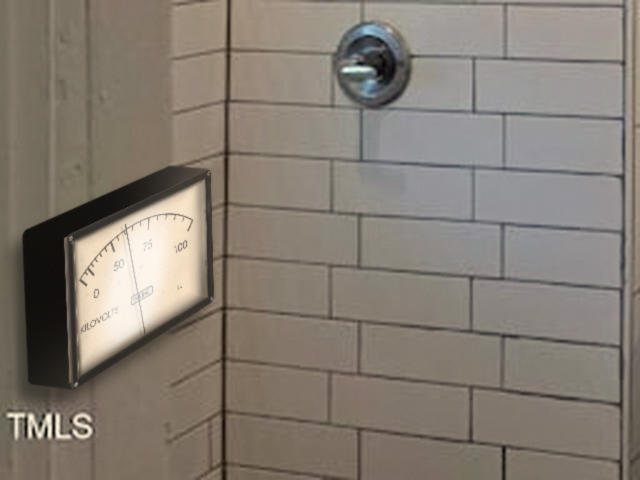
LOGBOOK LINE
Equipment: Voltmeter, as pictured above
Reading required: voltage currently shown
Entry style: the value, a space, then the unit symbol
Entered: 60 kV
